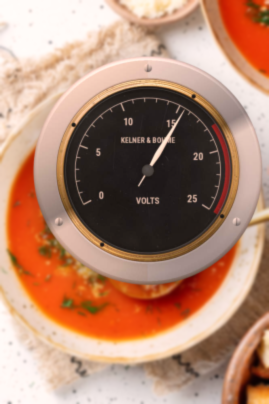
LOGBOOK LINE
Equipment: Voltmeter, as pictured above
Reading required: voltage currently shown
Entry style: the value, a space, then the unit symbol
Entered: 15.5 V
